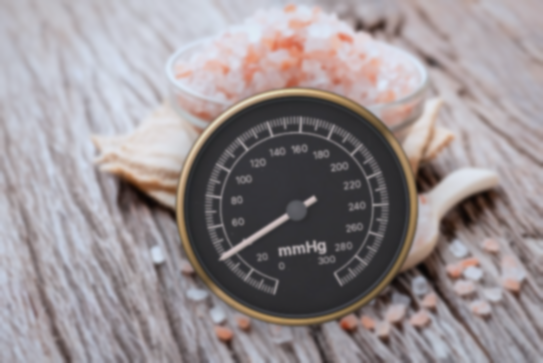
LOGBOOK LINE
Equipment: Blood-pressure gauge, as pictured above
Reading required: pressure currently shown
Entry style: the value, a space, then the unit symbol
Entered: 40 mmHg
